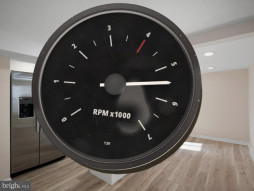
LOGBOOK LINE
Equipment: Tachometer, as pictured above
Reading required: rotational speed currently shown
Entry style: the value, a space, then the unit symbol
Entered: 5500 rpm
